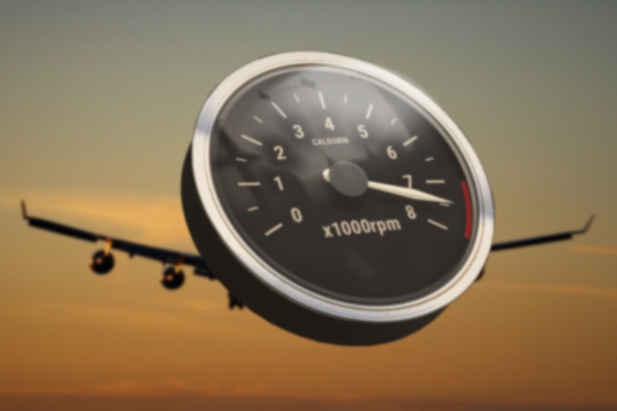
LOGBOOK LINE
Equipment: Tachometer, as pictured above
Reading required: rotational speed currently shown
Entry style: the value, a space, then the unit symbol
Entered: 7500 rpm
